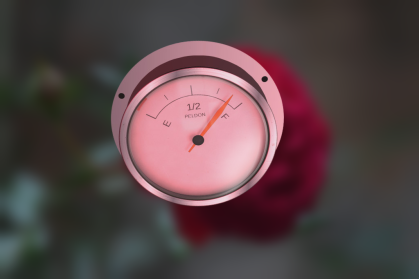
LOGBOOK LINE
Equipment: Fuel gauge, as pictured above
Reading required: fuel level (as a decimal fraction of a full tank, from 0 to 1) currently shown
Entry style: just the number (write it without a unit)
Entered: 0.875
